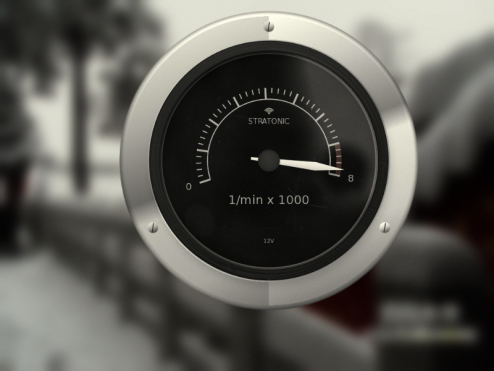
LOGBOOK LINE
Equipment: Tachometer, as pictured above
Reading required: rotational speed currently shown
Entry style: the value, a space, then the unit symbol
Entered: 7800 rpm
